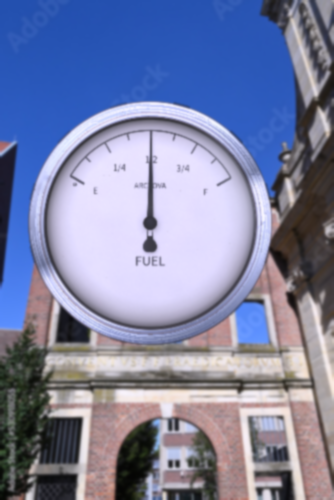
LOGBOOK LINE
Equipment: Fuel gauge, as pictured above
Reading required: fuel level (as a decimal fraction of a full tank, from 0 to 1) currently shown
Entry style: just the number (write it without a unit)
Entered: 0.5
